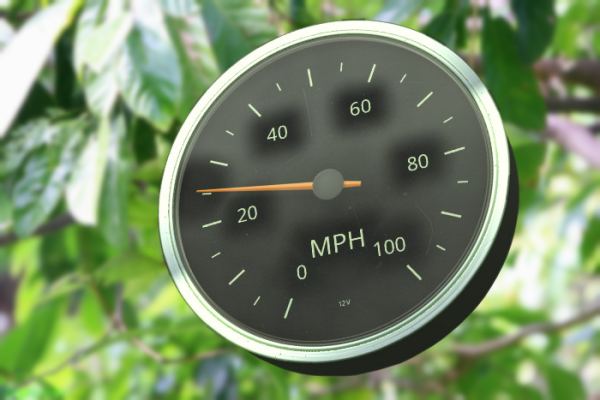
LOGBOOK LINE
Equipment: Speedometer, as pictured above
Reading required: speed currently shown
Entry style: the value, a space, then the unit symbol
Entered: 25 mph
